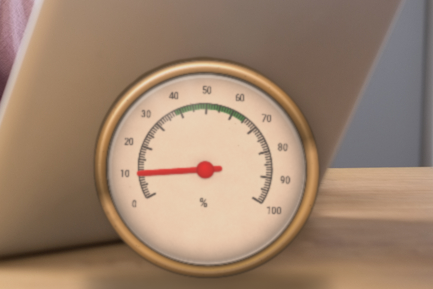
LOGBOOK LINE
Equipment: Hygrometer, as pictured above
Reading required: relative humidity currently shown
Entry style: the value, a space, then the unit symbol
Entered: 10 %
